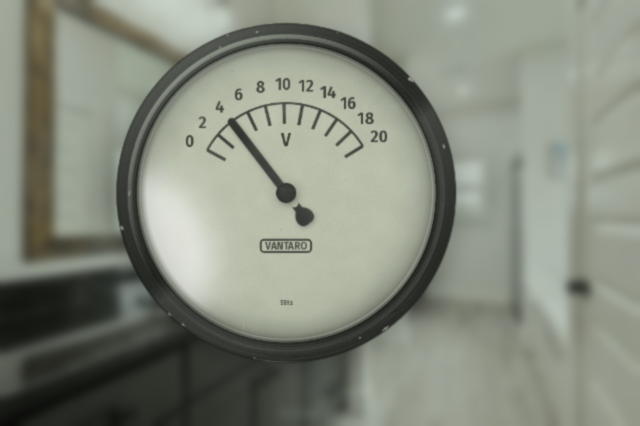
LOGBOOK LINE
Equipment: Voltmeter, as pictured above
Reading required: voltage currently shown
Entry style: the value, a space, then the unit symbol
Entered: 4 V
